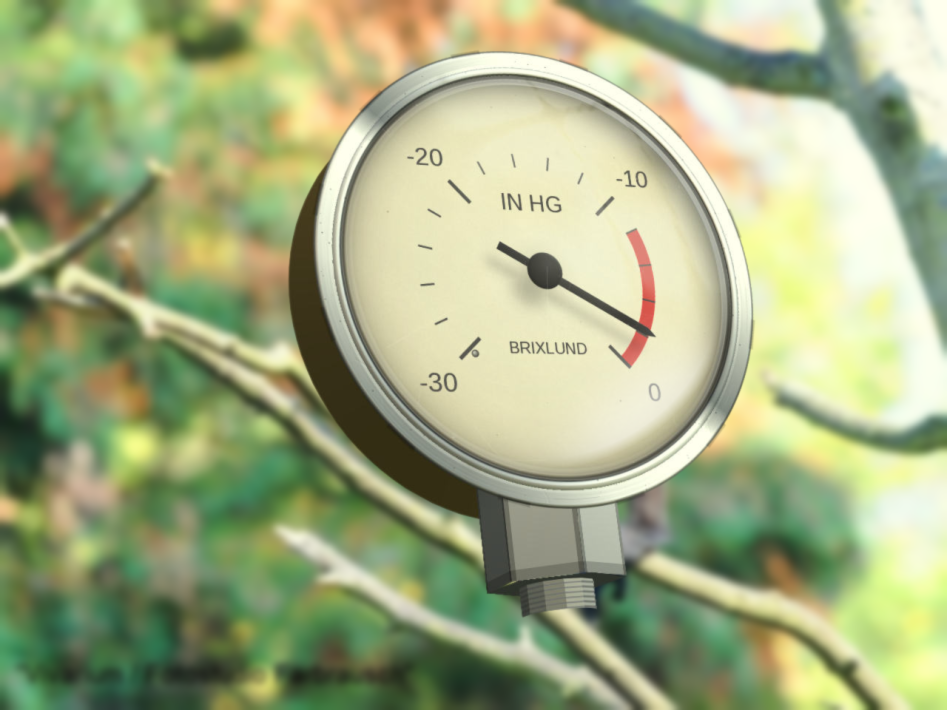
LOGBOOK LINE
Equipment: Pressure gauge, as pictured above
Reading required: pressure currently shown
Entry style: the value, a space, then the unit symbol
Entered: -2 inHg
